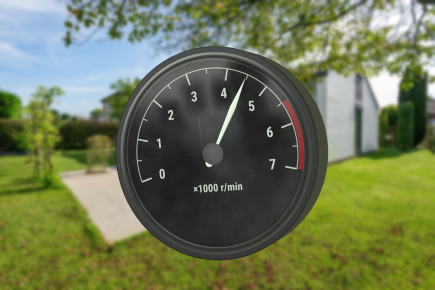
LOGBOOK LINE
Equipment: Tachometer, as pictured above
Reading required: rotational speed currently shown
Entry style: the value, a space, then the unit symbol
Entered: 4500 rpm
